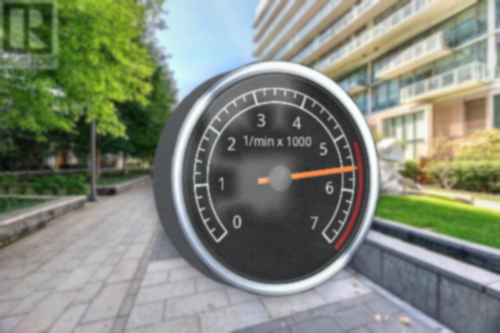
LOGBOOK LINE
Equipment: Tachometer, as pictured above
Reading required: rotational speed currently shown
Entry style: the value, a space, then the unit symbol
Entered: 5600 rpm
